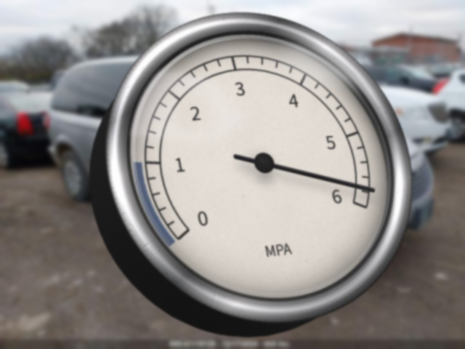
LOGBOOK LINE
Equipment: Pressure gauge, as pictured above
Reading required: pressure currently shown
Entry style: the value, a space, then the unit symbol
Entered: 5.8 MPa
